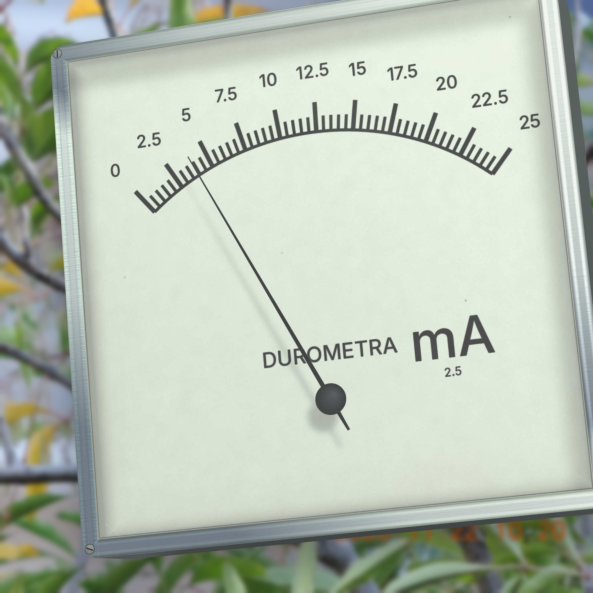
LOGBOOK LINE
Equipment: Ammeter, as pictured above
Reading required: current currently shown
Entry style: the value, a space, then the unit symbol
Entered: 4 mA
